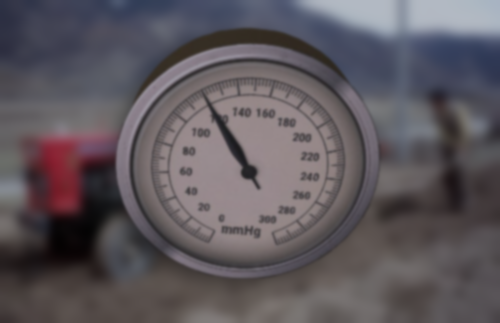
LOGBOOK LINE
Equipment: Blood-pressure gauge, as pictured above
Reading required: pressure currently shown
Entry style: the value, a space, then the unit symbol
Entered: 120 mmHg
